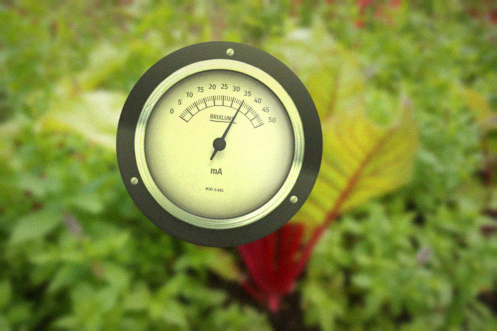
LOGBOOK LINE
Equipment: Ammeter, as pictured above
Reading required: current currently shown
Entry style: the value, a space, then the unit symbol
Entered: 35 mA
